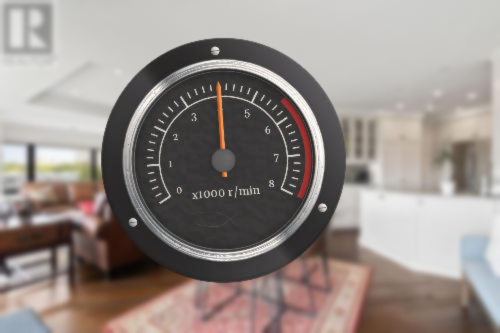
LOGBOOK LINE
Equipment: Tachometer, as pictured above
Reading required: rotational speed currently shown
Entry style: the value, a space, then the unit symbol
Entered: 4000 rpm
